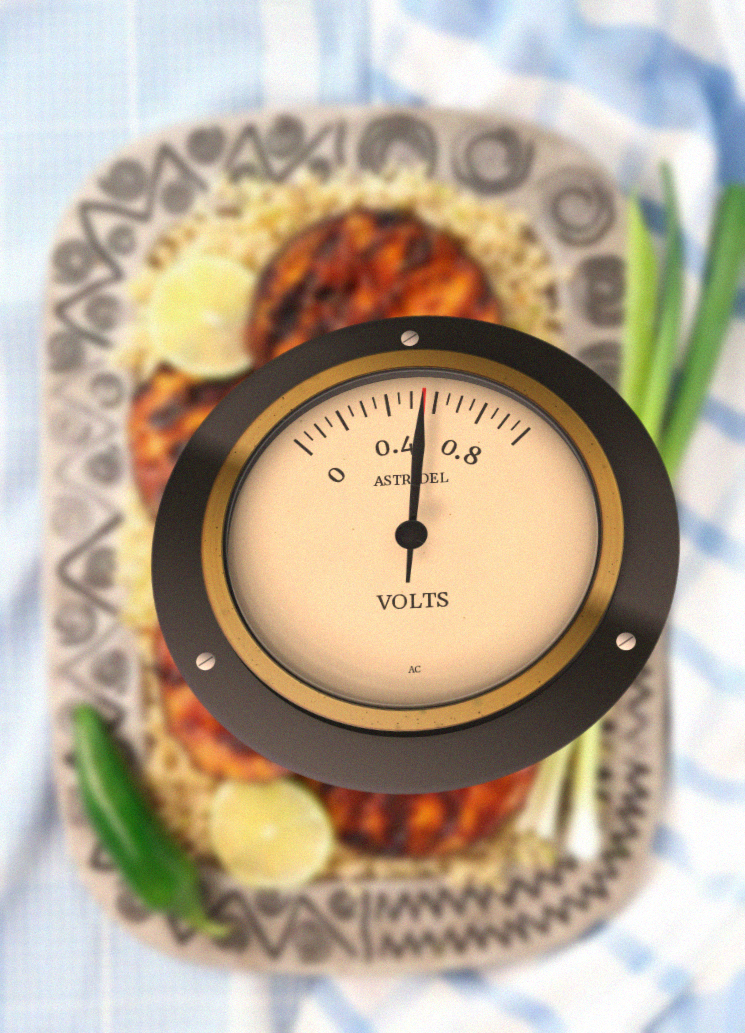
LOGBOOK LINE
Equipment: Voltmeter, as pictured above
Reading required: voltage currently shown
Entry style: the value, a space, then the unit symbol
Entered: 0.55 V
